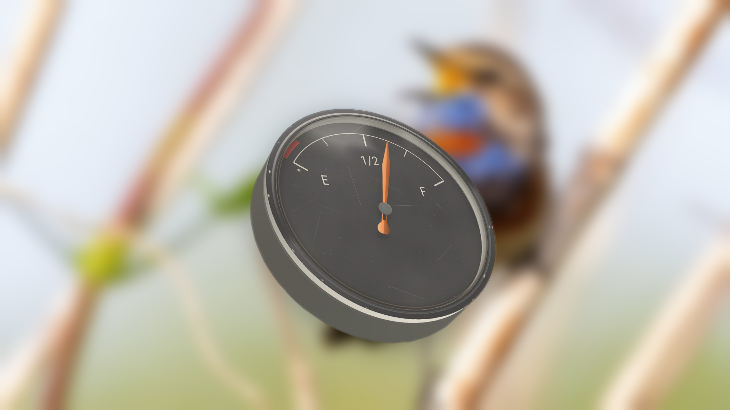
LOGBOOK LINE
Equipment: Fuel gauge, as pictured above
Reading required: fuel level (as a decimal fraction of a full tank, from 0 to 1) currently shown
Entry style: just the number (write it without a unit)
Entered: 0.625
